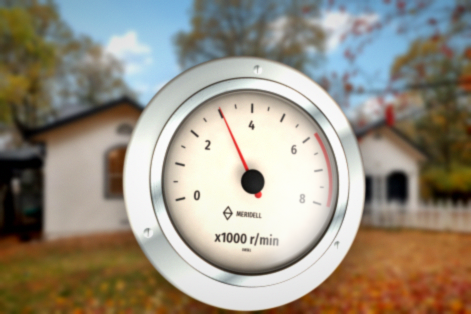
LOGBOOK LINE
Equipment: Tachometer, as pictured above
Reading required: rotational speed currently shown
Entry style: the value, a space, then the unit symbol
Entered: 3000 rpm
